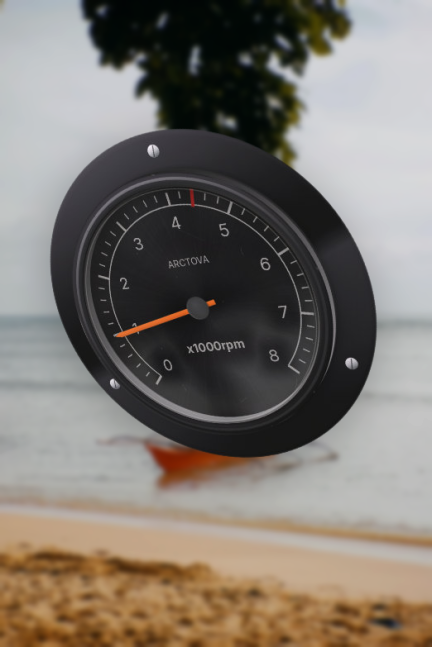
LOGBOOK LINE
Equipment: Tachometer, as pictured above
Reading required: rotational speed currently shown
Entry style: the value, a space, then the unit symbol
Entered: 1000 rpm
